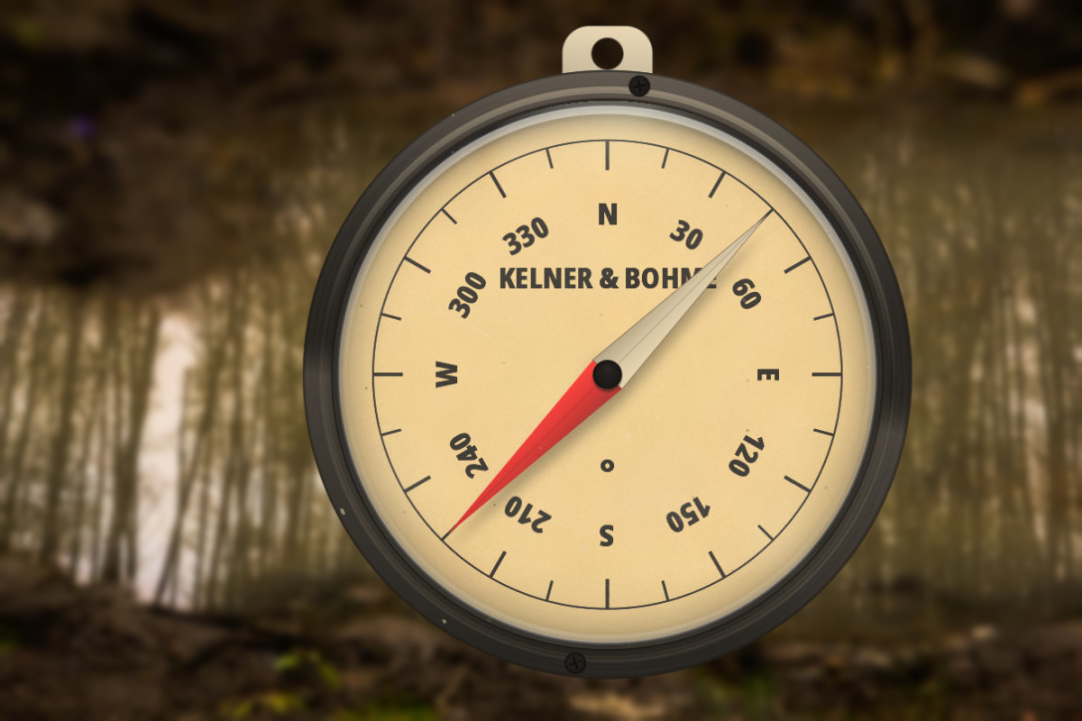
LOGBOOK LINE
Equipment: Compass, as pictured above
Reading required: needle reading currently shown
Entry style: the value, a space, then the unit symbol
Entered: 225 °
